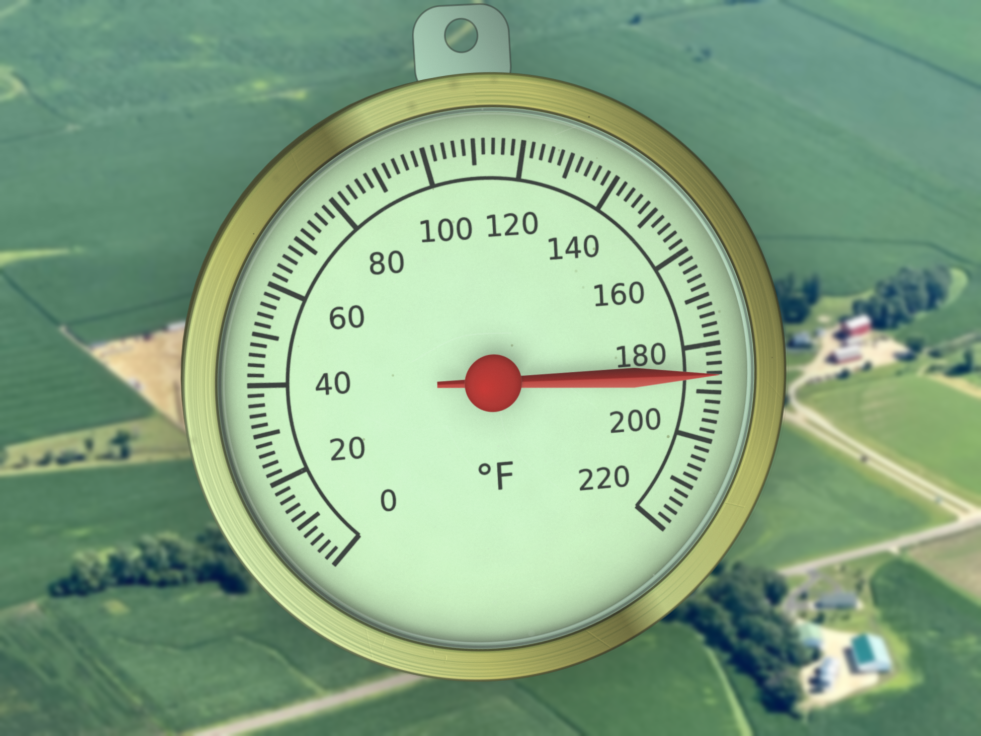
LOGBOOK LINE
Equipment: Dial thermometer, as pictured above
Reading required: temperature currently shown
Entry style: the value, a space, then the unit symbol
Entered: 186 °F
